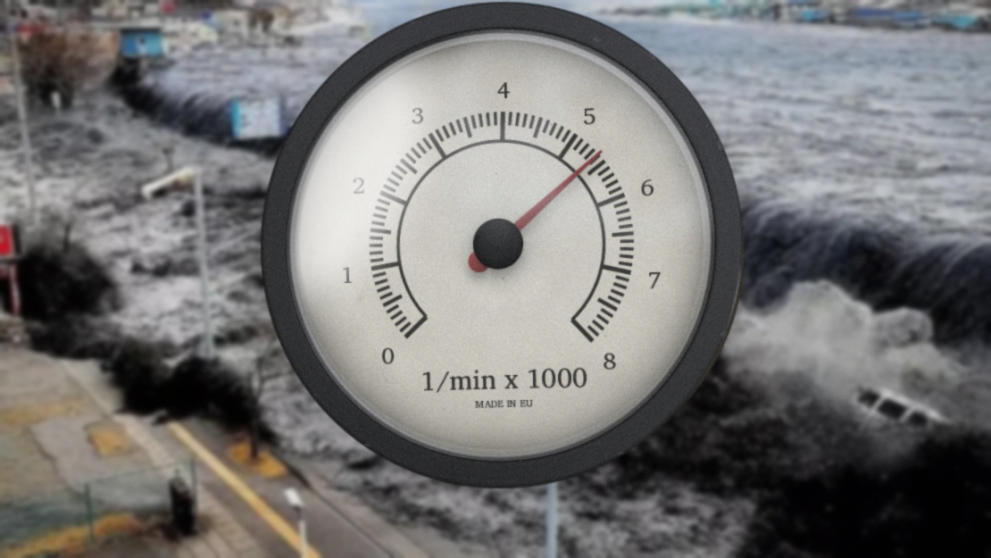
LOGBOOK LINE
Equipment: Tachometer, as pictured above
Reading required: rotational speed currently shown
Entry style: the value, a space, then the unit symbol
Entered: 5400 rpm
